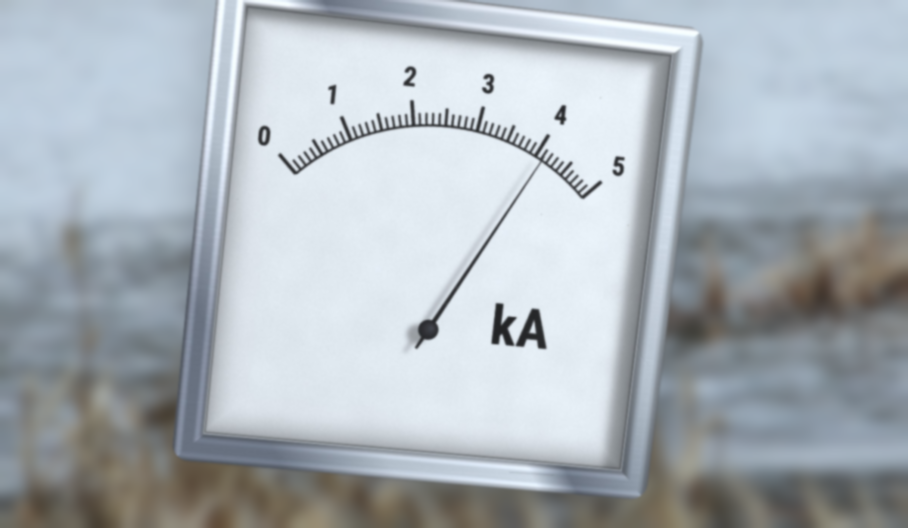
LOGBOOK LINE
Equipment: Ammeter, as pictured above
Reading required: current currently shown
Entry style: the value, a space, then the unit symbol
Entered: 4.1 kA
